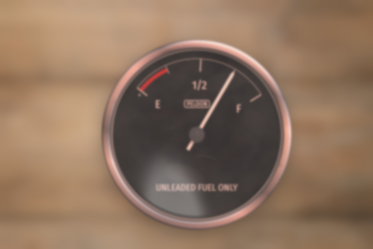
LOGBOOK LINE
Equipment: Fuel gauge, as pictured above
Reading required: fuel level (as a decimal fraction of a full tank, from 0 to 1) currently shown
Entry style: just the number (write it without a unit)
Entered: 0.75
